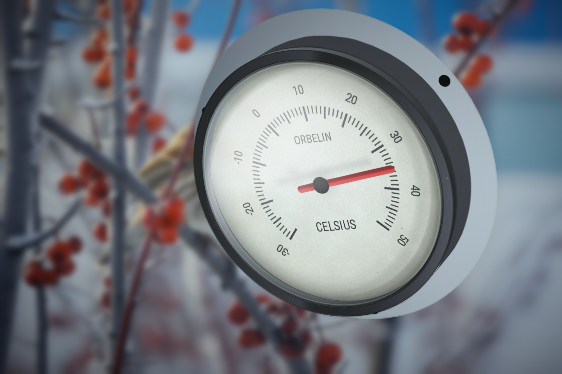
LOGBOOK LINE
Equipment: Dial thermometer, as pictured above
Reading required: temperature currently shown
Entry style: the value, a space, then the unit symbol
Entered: 35 °C
